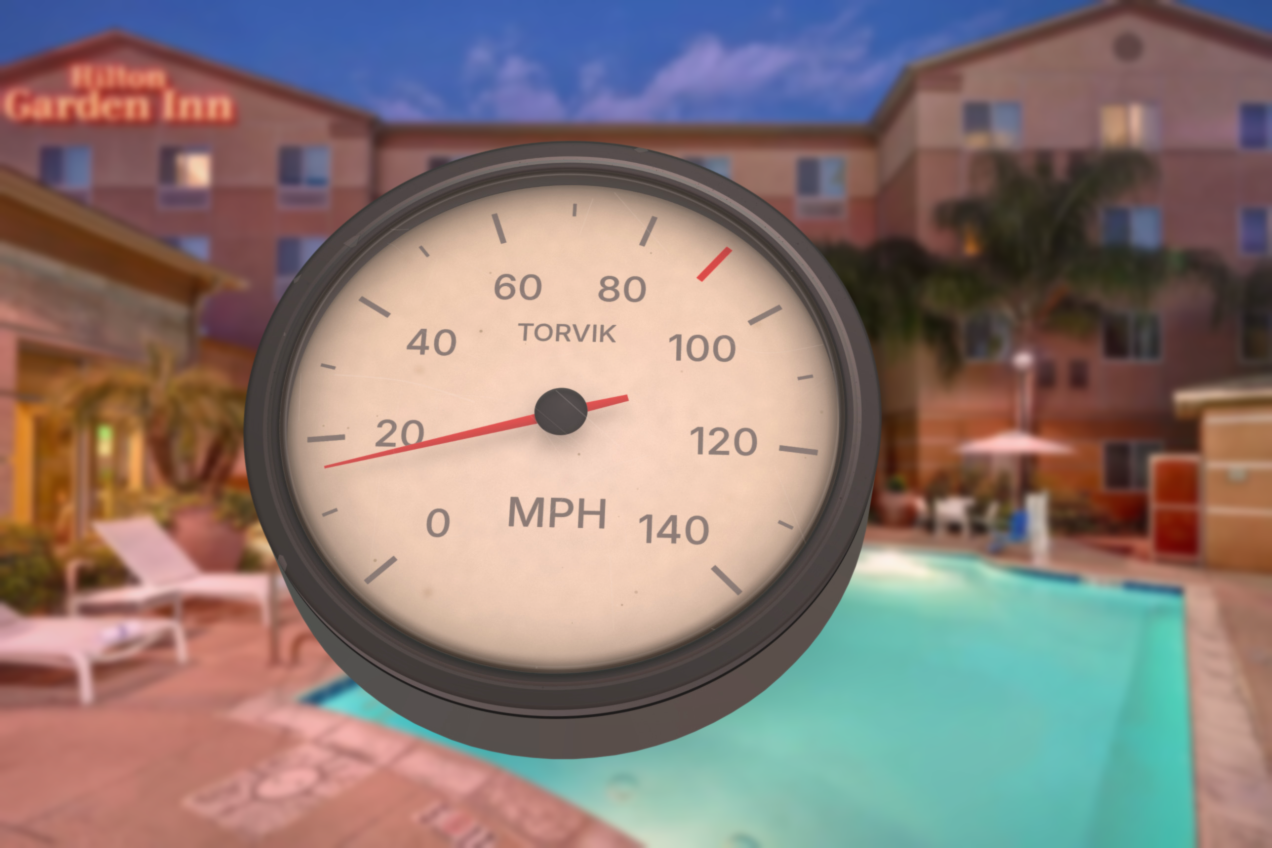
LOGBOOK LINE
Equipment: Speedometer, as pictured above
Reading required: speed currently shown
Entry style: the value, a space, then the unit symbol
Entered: 15 mph
